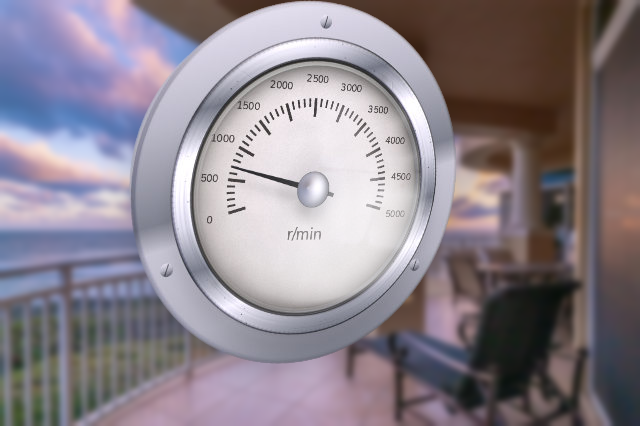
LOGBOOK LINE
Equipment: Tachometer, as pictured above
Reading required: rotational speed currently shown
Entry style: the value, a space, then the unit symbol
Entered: 700 rpm
